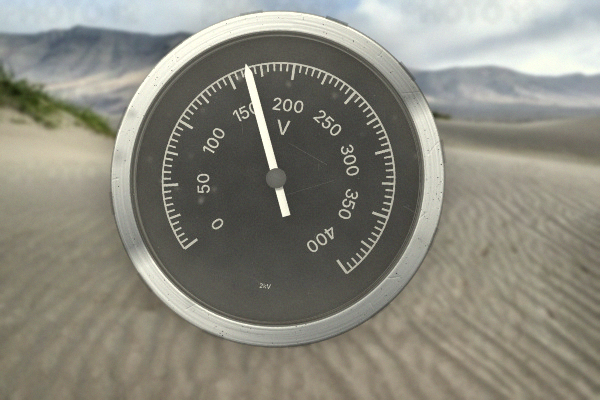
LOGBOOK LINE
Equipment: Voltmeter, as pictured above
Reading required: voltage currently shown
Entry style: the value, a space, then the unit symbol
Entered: 165 V
